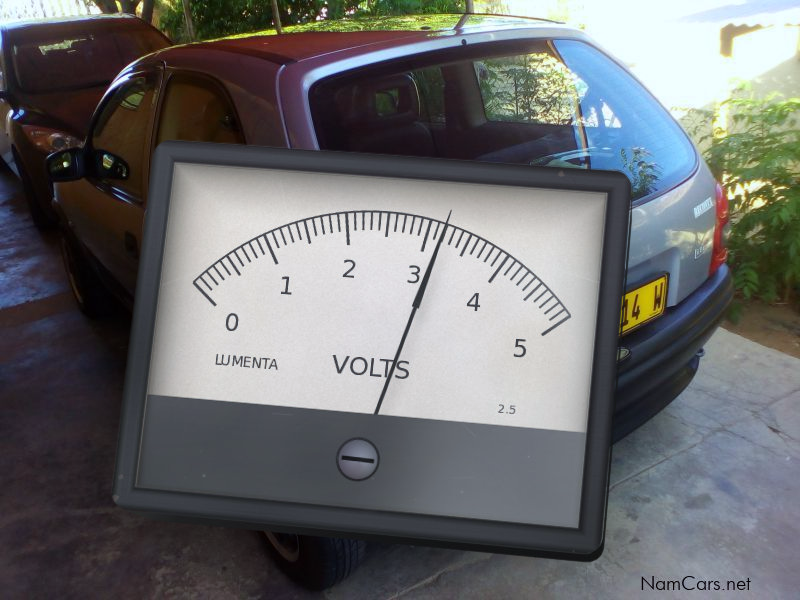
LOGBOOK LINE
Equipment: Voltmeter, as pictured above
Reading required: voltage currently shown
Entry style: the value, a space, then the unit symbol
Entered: 3.2 V
